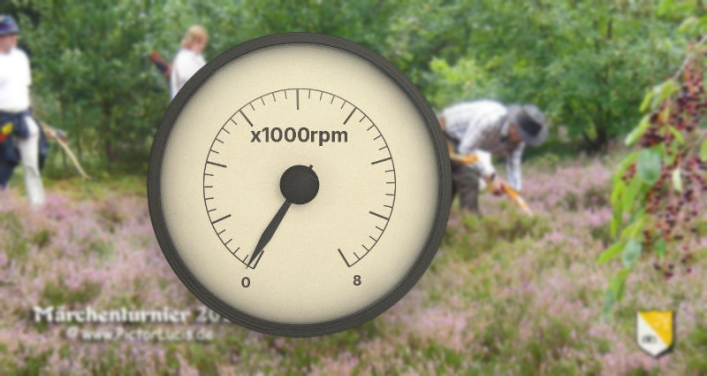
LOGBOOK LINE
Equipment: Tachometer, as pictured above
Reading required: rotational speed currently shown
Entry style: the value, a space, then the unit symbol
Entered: 100 rpm
